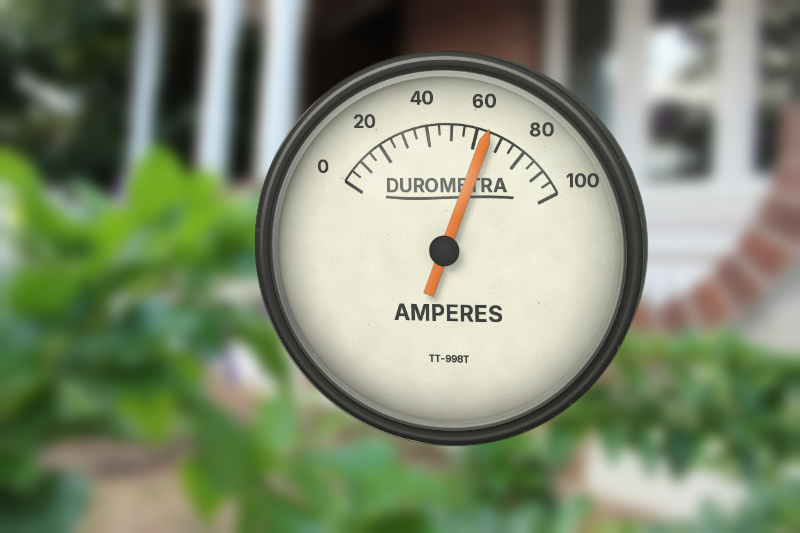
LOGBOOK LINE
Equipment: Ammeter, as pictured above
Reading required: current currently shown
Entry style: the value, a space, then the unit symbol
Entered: 65 A
